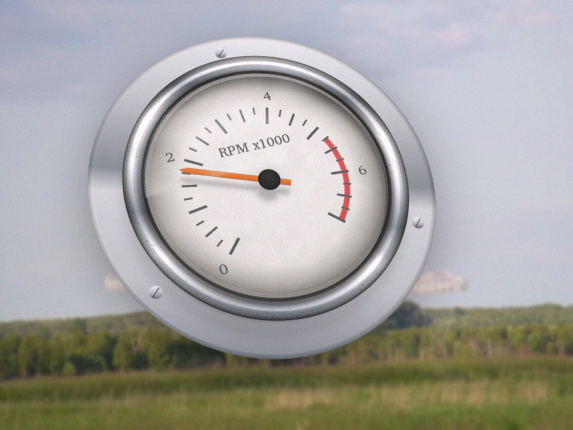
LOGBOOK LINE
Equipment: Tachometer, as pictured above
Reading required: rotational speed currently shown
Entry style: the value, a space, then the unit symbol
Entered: 1750 rpm
